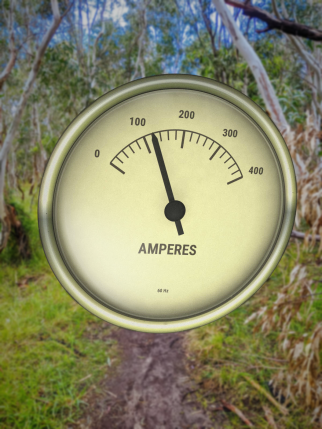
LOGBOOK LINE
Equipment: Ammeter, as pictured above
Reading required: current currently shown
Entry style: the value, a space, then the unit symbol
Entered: 120 A
